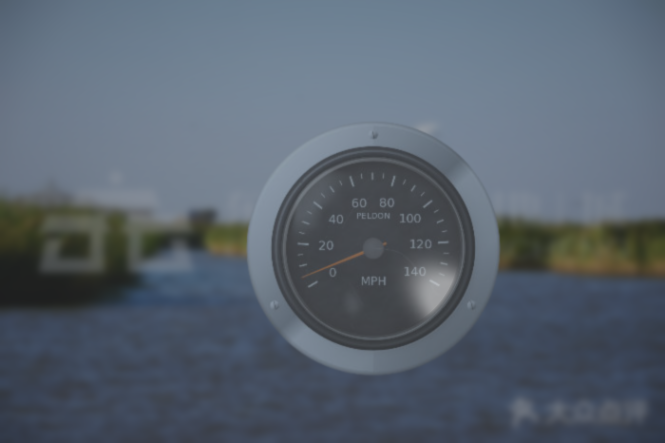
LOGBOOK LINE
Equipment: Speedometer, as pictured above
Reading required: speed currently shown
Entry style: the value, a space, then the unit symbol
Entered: 5 mph
